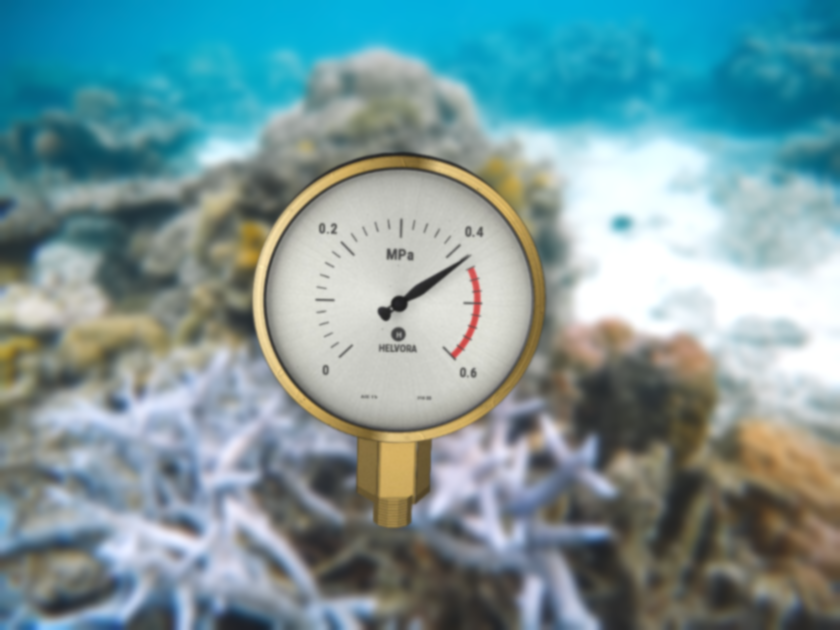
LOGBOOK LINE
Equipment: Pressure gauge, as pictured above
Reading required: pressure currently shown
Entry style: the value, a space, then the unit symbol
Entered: 0.42 MPa
